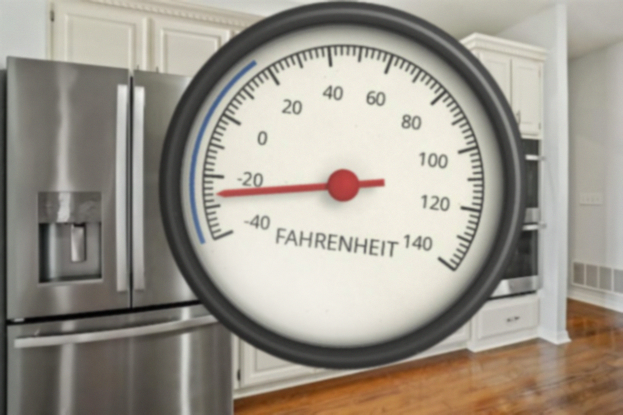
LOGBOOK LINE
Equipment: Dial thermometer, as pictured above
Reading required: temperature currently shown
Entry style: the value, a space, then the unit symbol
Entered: -26 °F
